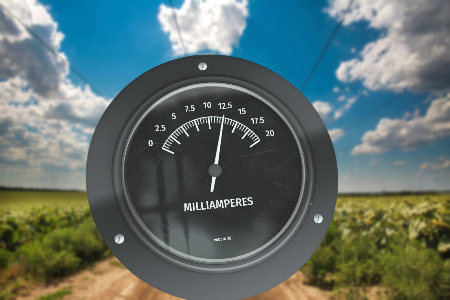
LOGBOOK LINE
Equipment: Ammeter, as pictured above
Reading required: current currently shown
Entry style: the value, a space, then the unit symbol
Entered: 12.5 mA
